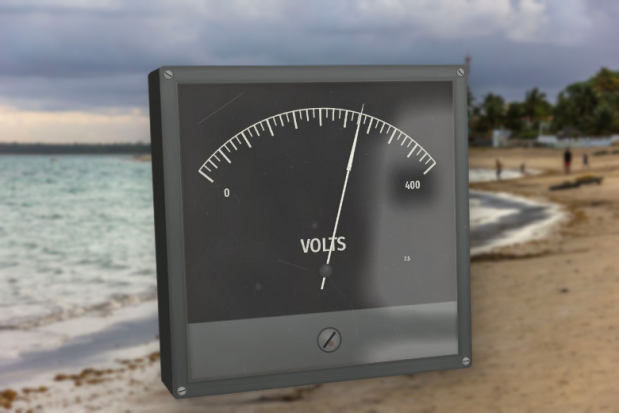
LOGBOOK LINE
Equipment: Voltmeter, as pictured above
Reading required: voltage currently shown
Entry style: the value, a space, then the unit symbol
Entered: 260 V
